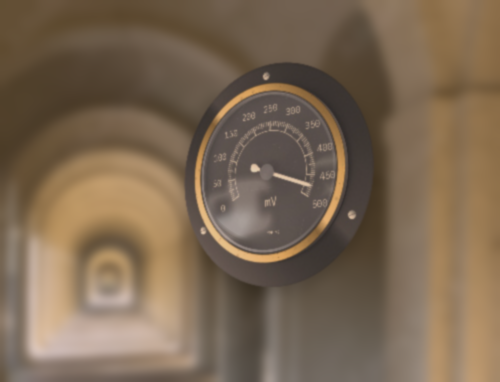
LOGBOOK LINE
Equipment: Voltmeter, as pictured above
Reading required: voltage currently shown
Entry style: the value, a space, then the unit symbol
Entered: 475 mV
